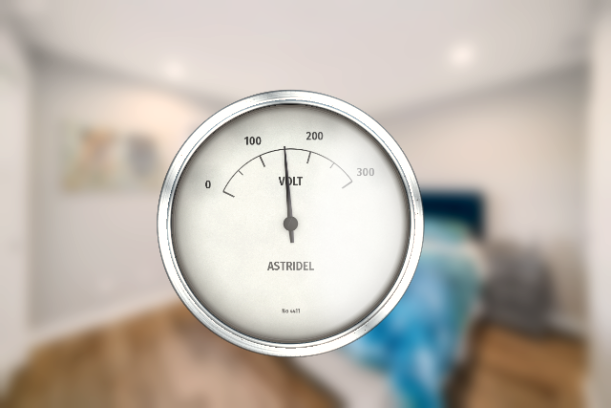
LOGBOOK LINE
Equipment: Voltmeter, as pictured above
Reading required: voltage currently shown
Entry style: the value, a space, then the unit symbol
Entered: 150 V
